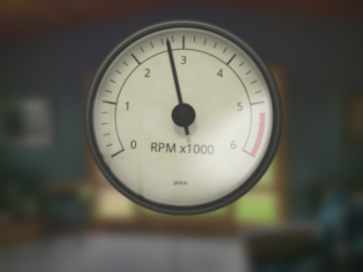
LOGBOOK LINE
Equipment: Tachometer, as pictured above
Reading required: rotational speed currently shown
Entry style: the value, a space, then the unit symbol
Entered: 2700 rpm
